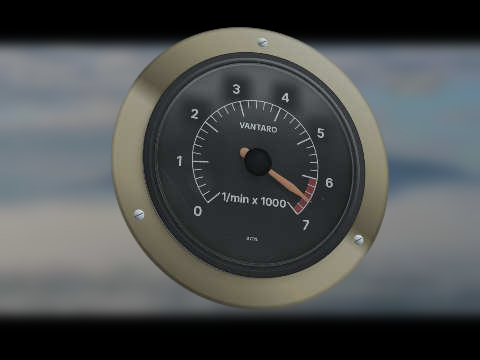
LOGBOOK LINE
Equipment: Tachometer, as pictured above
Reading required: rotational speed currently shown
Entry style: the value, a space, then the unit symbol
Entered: 6600 rpm
